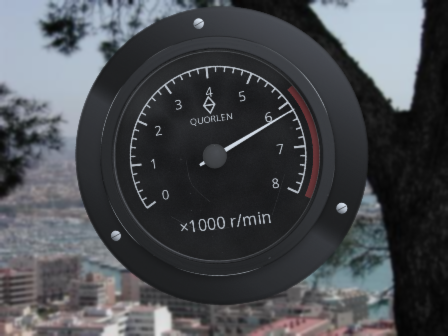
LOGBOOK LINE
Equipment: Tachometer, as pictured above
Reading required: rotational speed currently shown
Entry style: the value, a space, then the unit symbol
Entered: 6200 rpm
